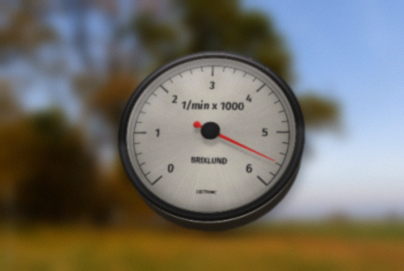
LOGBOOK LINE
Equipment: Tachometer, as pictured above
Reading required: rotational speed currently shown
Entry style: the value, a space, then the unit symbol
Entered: 5600 rpm
